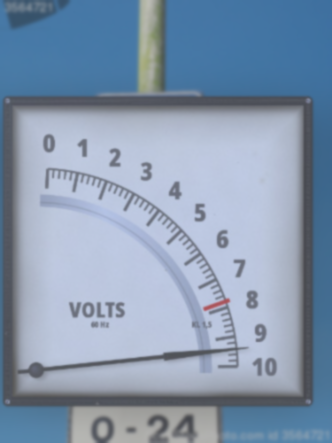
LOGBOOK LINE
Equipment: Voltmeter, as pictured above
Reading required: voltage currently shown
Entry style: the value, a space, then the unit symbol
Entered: 9.4 V
